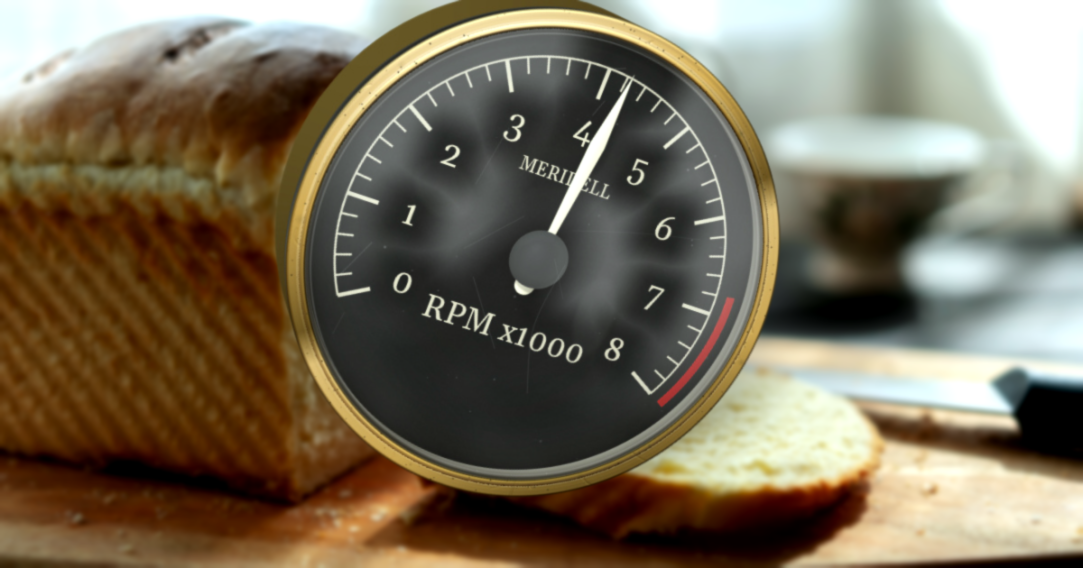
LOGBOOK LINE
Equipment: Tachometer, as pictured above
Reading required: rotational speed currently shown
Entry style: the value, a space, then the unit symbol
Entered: 4200 rpm
